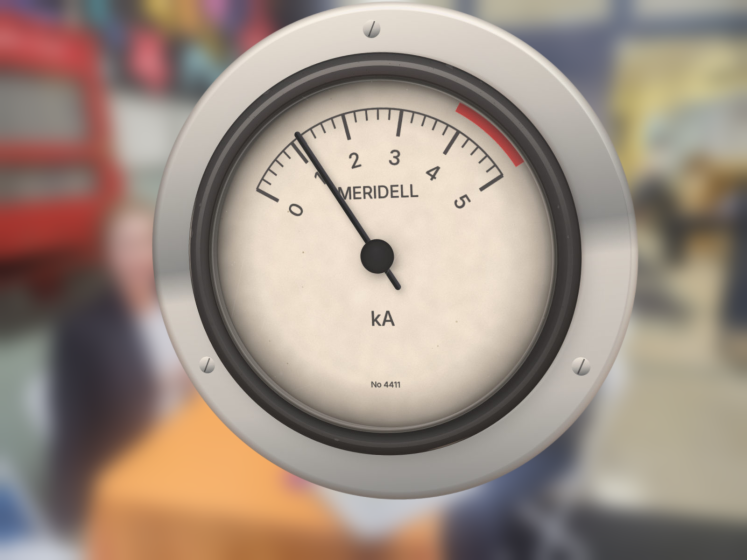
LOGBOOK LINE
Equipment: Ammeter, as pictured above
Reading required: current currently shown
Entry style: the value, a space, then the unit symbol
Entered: 1.2 kA
